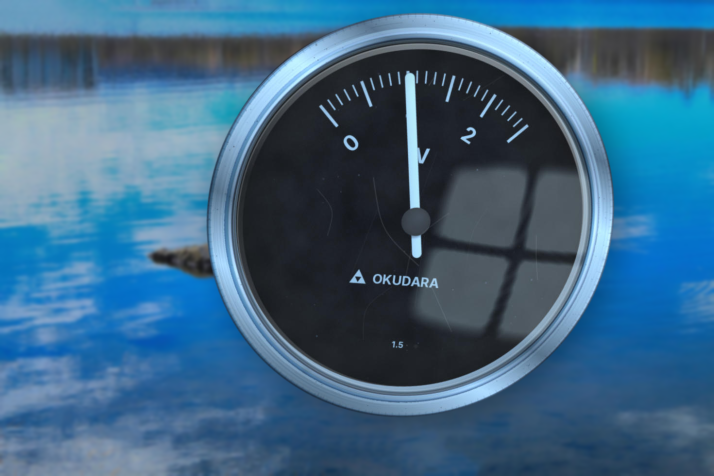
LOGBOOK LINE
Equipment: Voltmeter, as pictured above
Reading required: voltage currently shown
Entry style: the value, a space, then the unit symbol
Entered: 1 V
